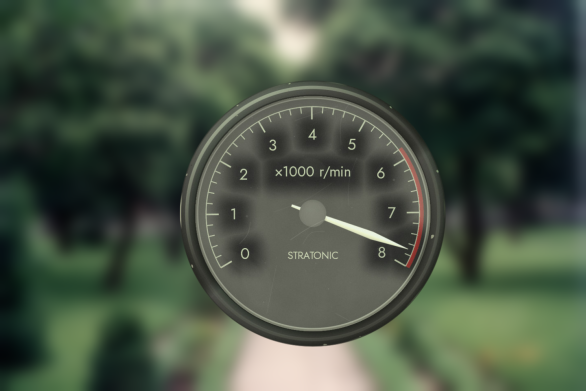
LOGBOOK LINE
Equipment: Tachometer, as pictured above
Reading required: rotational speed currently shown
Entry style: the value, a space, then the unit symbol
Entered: 7700 rpm
